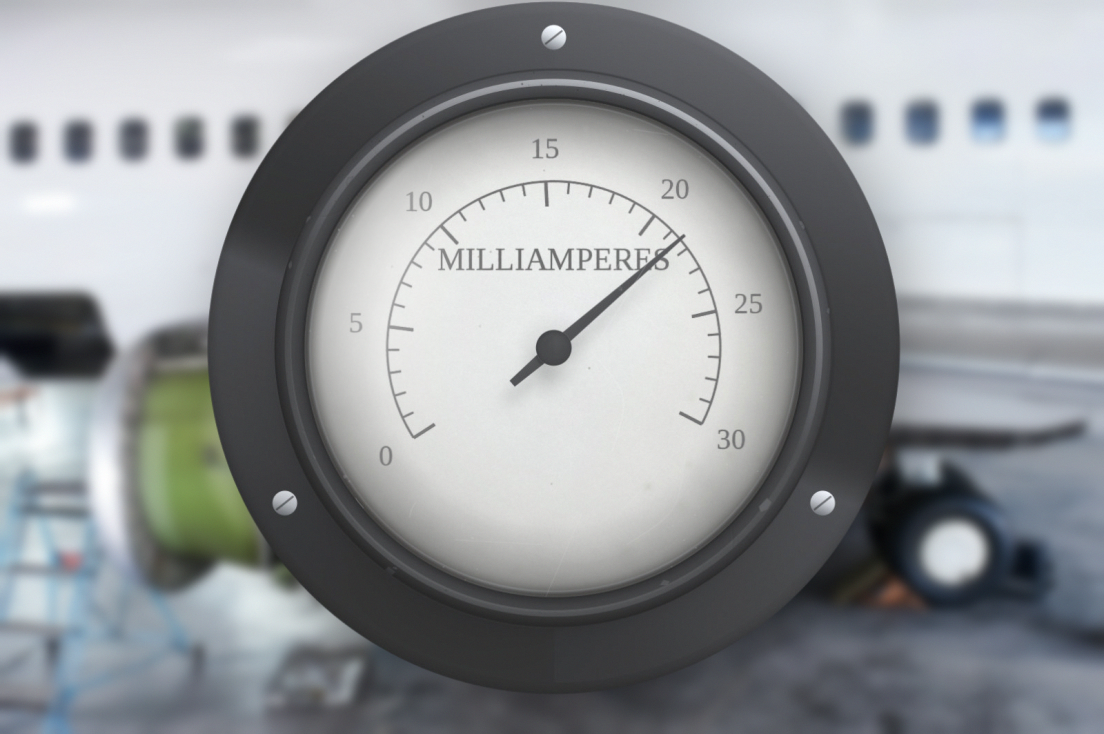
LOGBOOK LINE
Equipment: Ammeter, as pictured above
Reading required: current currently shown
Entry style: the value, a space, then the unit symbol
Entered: 21.5 mA
